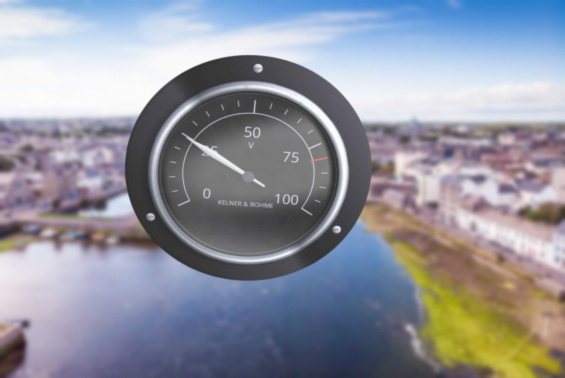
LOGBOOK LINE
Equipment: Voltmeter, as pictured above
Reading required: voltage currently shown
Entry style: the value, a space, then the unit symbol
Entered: 25 V
